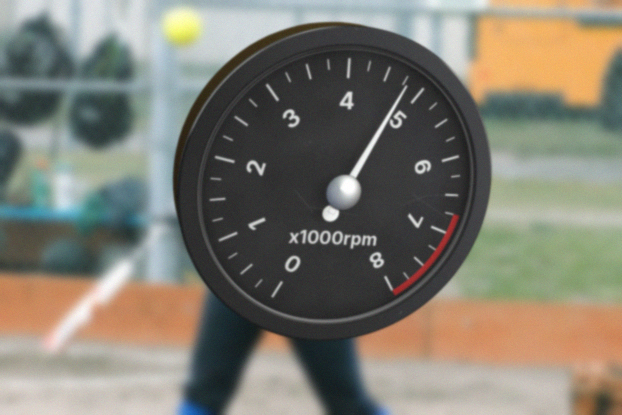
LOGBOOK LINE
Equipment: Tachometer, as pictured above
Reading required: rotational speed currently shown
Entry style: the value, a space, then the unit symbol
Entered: 4750 rpm
